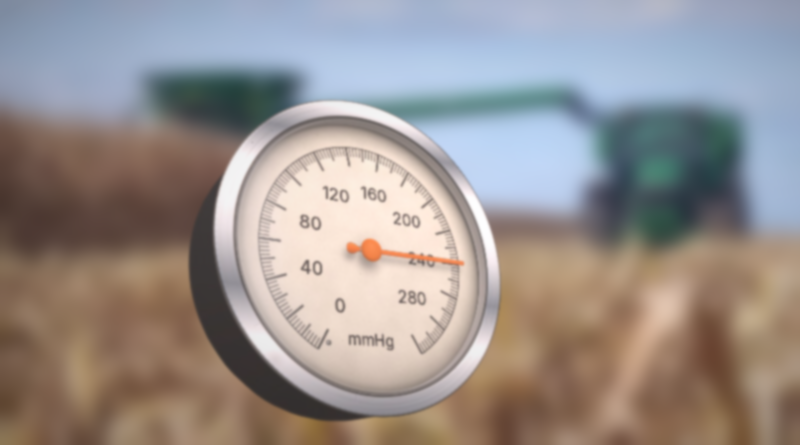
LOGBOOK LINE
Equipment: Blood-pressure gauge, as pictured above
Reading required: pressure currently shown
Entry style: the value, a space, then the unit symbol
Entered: 240 mmHg
